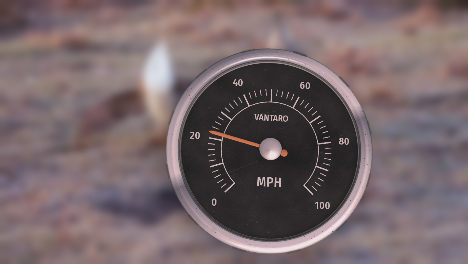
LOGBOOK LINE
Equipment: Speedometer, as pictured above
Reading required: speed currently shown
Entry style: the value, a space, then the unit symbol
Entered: 22 mph
